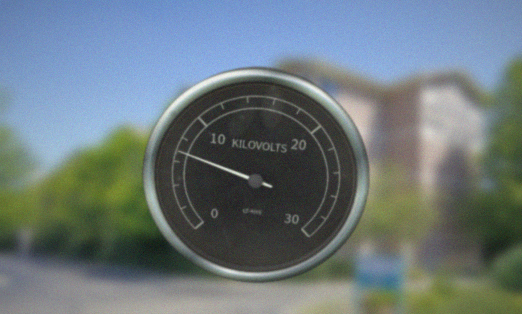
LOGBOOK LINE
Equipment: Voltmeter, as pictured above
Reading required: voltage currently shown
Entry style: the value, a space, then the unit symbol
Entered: 7 kV
